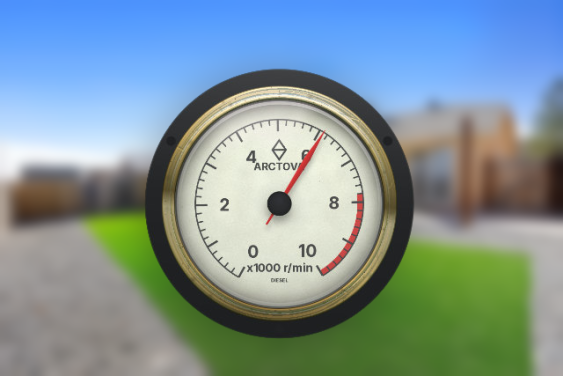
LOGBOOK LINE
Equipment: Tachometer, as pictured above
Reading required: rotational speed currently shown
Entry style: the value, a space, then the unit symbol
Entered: 6100 rpm
